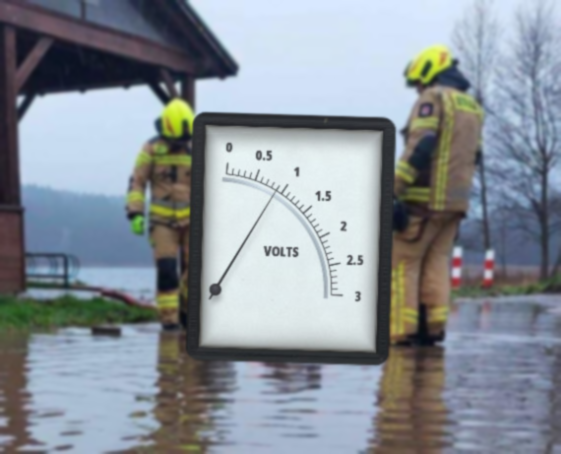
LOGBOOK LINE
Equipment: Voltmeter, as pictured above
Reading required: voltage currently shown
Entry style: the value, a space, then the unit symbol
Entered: 0.9 V
